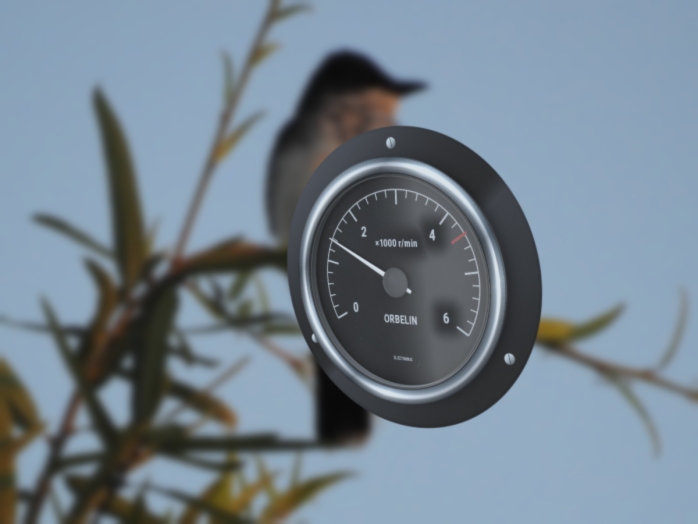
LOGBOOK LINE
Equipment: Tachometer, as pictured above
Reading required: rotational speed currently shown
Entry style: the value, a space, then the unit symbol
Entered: 1400 rpm
